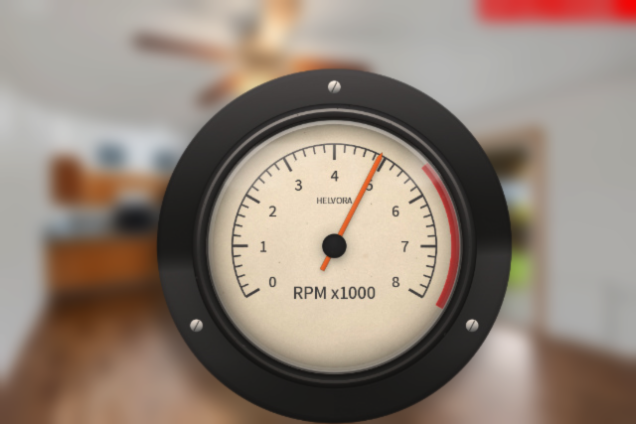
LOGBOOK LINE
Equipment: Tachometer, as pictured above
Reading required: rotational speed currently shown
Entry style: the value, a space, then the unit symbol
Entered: 4900 rpm
